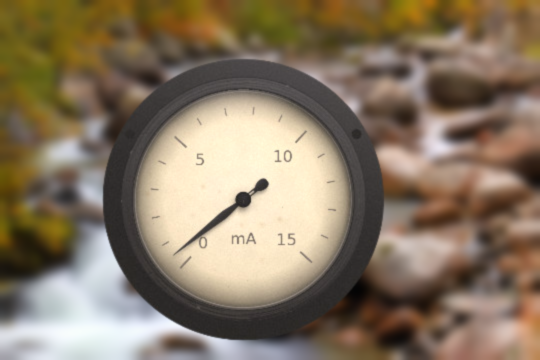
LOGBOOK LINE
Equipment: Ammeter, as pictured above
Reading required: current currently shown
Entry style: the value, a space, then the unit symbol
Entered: 0.5 mA
